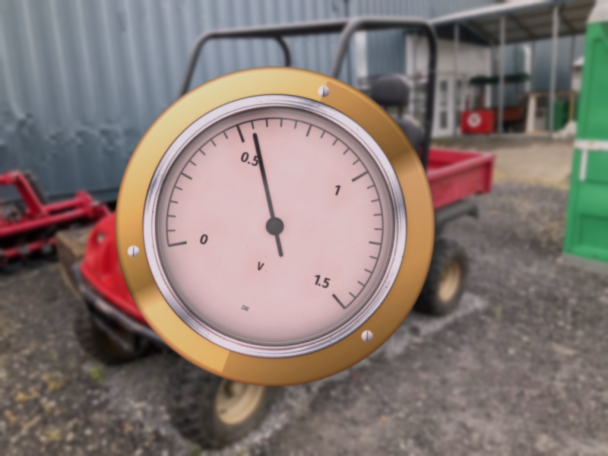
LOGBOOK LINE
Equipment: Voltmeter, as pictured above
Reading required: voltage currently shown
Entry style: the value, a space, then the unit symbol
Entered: 0.55 V
